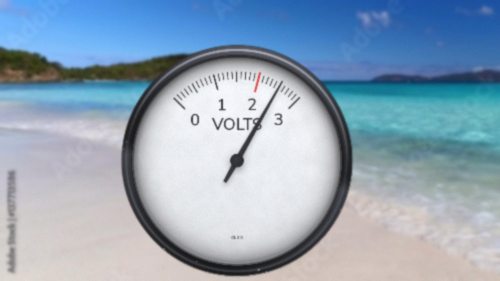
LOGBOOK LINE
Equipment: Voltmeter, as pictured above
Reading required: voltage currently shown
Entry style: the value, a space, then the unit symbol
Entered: 2.5 V
